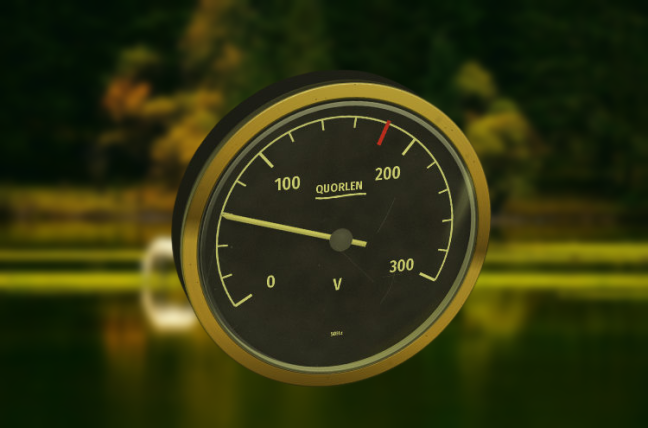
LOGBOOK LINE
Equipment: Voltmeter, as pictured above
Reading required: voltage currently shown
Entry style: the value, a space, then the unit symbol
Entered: 60 V
